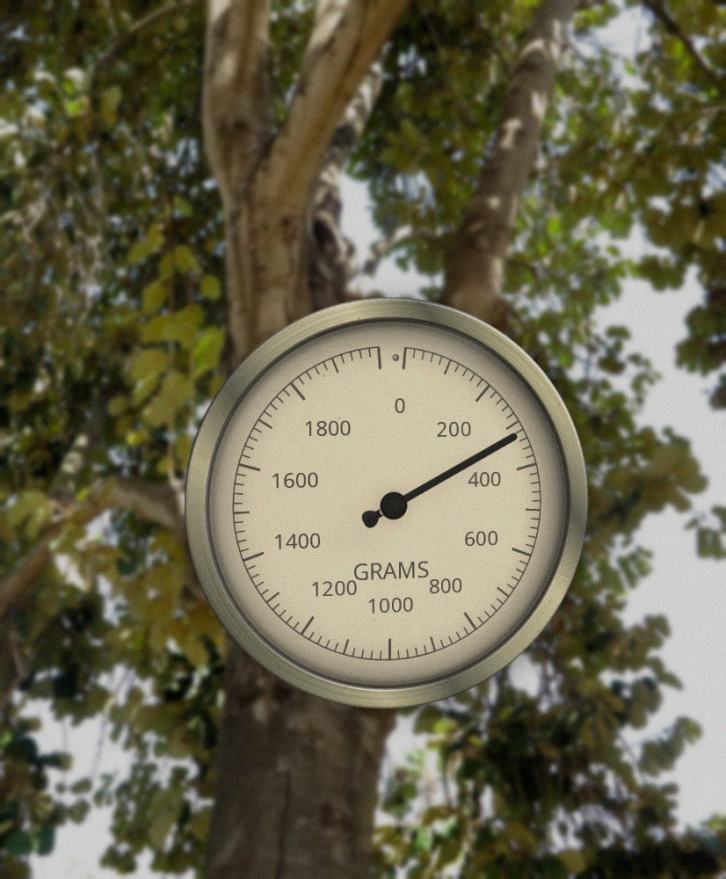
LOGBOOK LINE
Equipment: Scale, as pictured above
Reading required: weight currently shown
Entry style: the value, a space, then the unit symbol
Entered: 320 g
